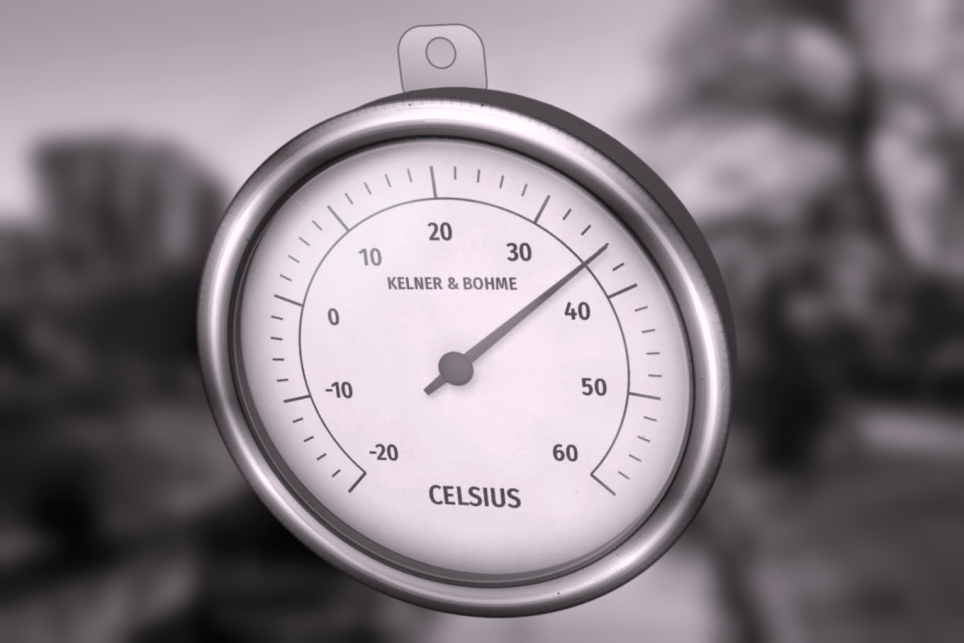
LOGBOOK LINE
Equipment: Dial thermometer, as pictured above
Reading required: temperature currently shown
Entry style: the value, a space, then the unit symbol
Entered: 36 °C
